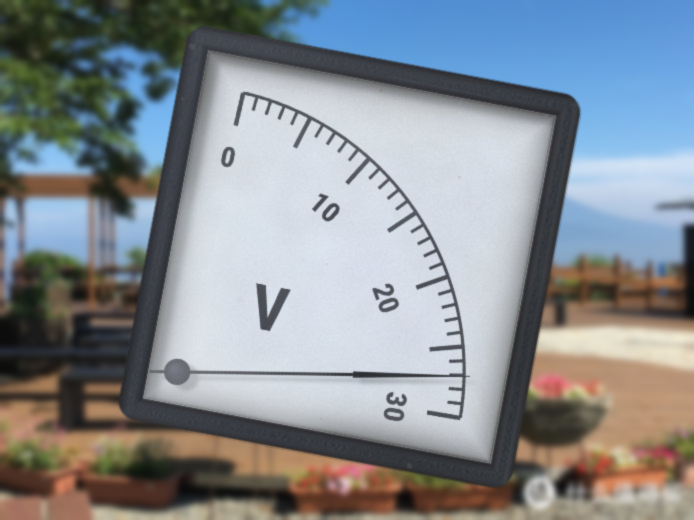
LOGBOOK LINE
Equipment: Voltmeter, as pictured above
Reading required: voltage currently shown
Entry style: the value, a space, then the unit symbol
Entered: 27 V
